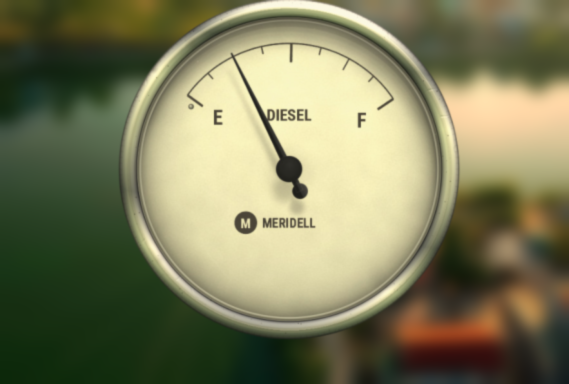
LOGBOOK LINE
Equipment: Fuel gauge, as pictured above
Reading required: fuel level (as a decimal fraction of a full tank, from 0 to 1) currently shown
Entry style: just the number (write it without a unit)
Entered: 0.25
